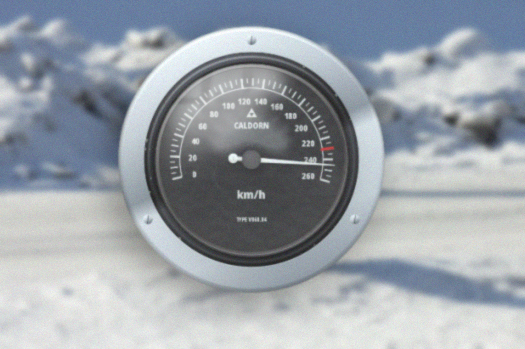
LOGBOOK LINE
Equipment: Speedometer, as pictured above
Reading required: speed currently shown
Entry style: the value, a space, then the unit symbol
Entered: 245 km/h
